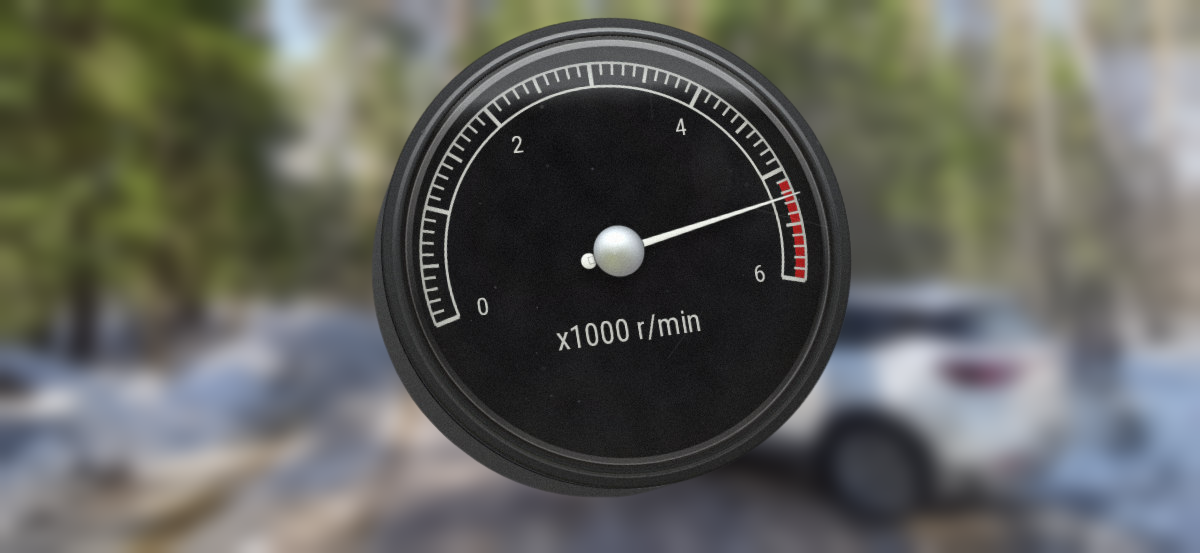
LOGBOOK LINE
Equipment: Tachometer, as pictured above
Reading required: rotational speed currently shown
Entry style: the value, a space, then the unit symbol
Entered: 5250 rpm
